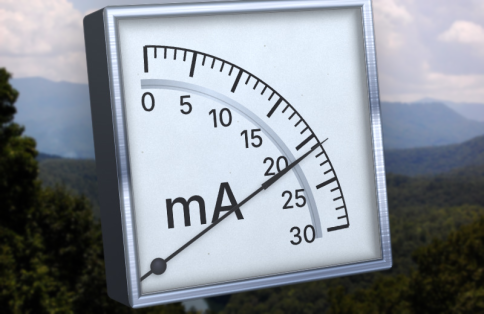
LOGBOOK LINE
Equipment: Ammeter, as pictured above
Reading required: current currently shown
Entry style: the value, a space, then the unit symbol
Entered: 21 mA
